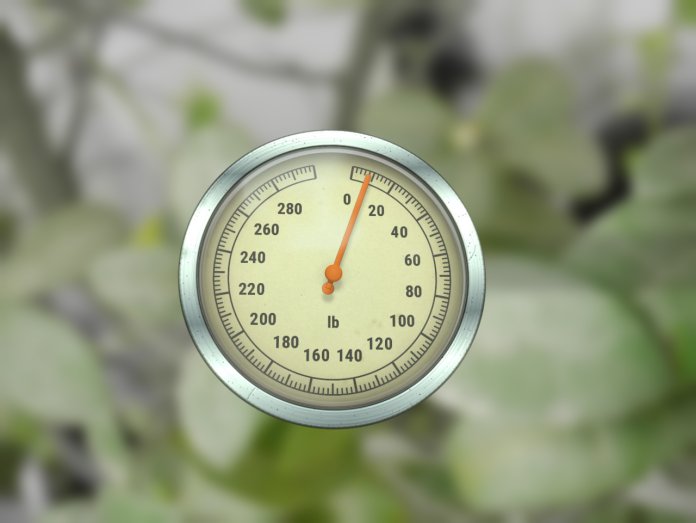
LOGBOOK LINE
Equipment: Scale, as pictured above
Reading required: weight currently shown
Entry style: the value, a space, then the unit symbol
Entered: 8 lb
